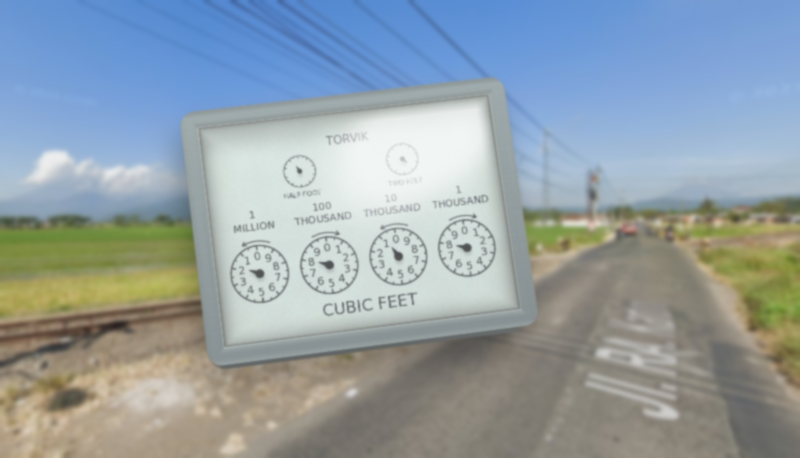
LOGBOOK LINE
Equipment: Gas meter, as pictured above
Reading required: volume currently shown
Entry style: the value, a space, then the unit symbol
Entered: 180800 ft³
